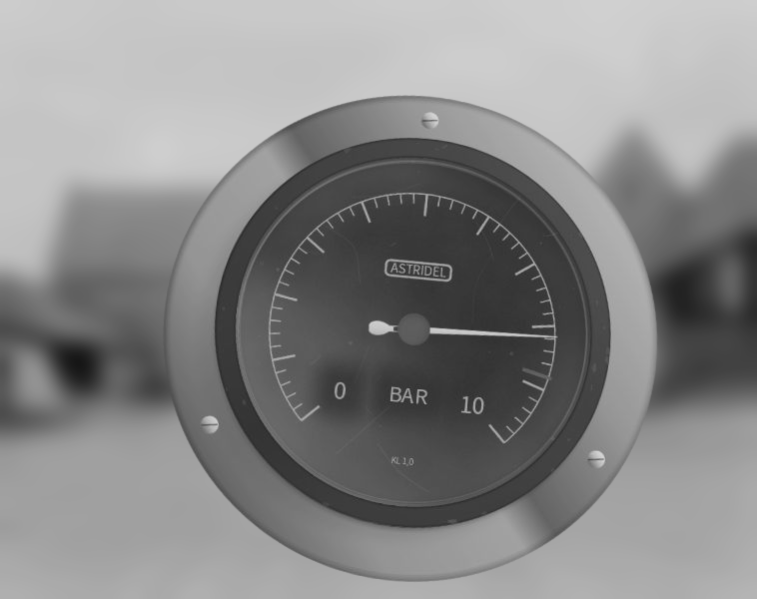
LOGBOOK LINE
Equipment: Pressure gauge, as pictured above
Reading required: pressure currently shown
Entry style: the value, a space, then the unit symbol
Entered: 8.2 bar
